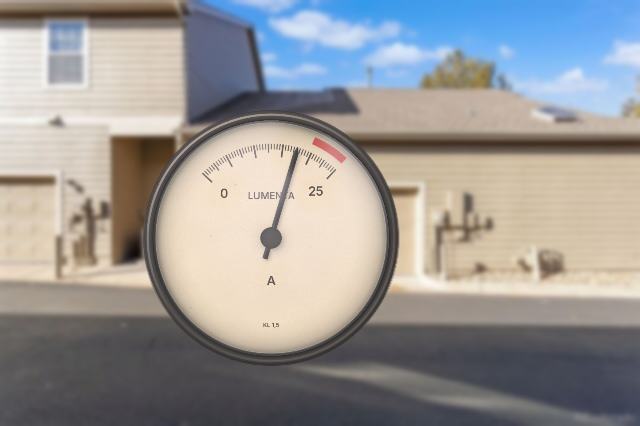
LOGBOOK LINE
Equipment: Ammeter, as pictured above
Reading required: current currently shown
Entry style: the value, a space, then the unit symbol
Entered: 17.5 A
